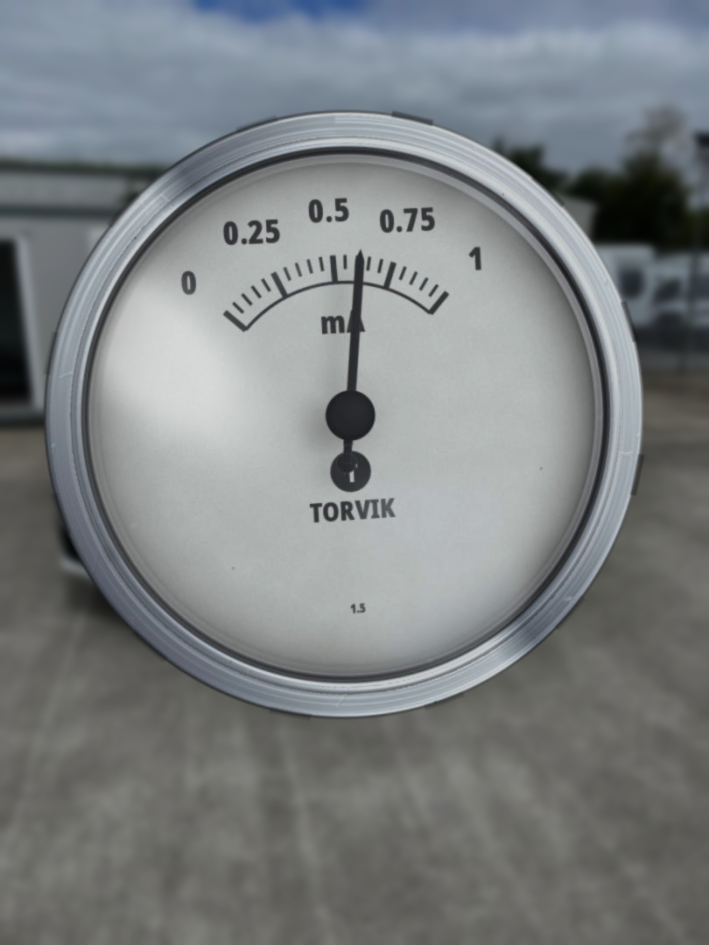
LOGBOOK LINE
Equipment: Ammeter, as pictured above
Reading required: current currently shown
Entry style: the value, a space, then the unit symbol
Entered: 0.6 mA
